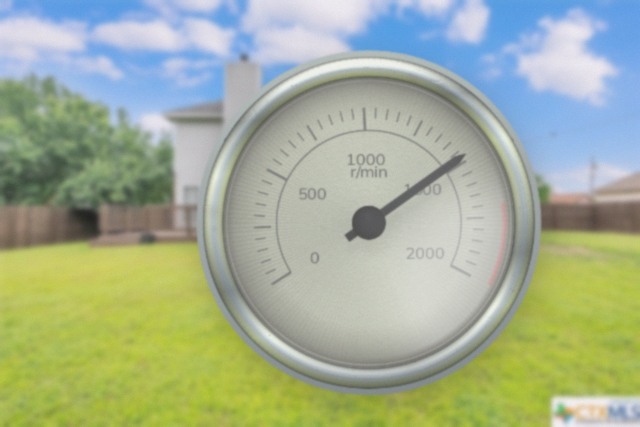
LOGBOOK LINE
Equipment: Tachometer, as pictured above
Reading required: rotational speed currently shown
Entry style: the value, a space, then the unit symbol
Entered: 1475 rpm
